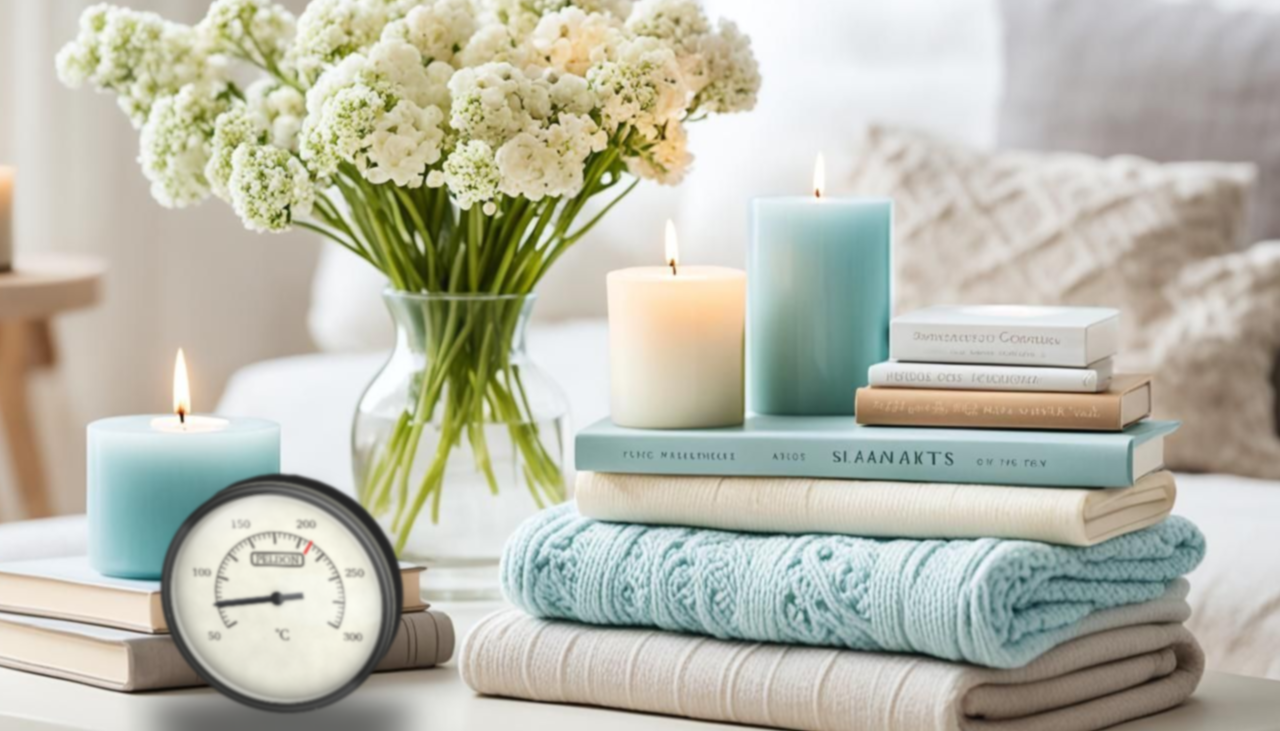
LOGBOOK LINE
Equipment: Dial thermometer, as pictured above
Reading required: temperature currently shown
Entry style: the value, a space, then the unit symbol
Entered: 75 °C
